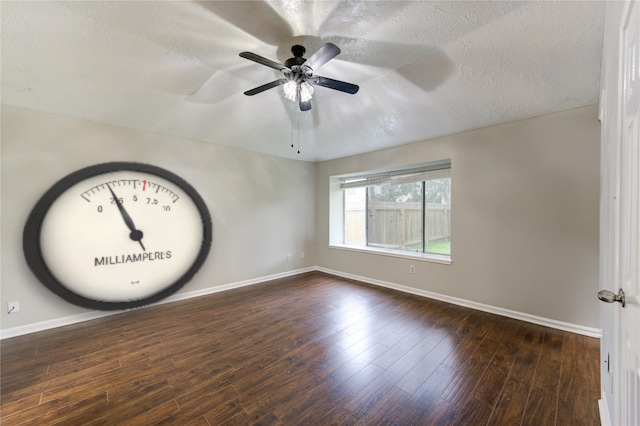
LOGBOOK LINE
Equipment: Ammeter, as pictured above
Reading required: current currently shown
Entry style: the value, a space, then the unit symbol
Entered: 2.5 mA
